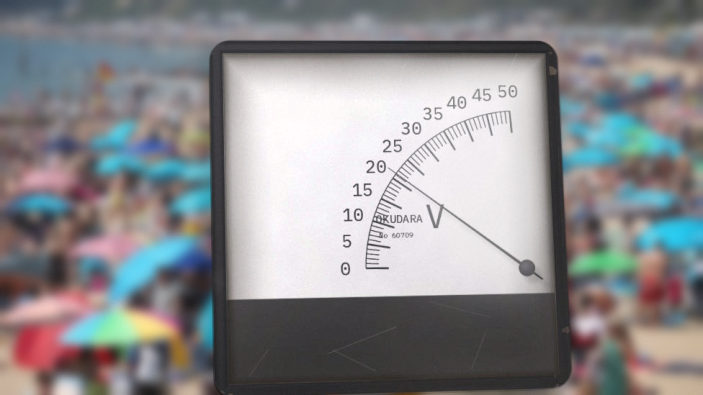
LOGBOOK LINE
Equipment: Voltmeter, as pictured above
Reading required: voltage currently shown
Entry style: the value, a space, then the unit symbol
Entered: 21 V
